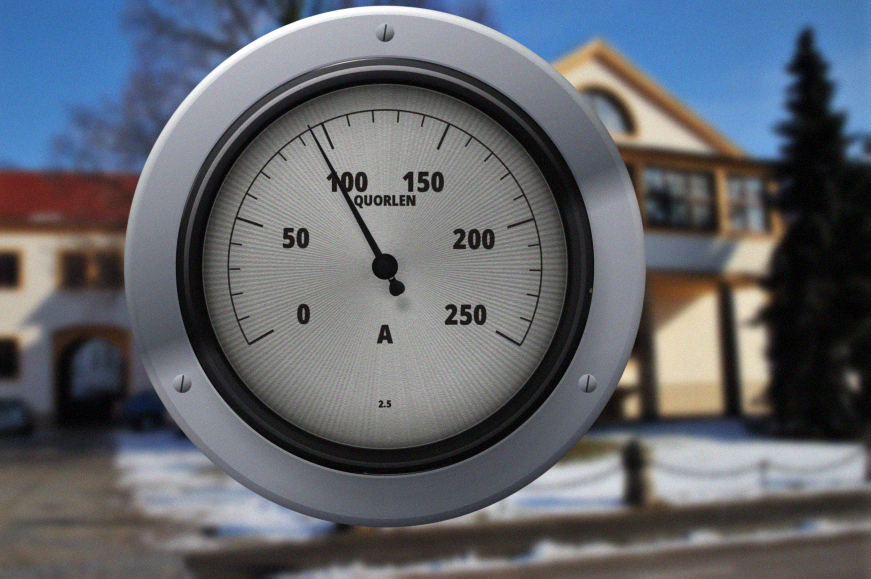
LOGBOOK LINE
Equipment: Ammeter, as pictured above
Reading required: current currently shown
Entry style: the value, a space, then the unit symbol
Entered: 95 A
